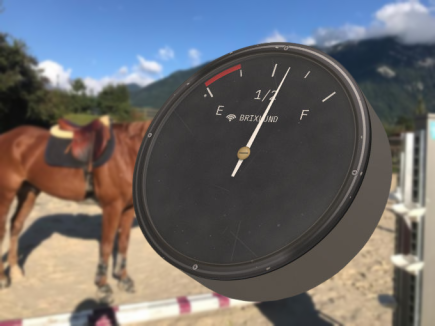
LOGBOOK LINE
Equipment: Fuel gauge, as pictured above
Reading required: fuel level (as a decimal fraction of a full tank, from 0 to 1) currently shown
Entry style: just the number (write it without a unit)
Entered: 0.625
